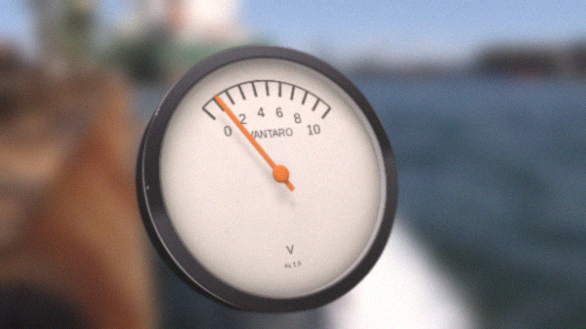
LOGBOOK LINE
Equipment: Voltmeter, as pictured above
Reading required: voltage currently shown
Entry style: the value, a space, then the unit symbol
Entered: 1 V
